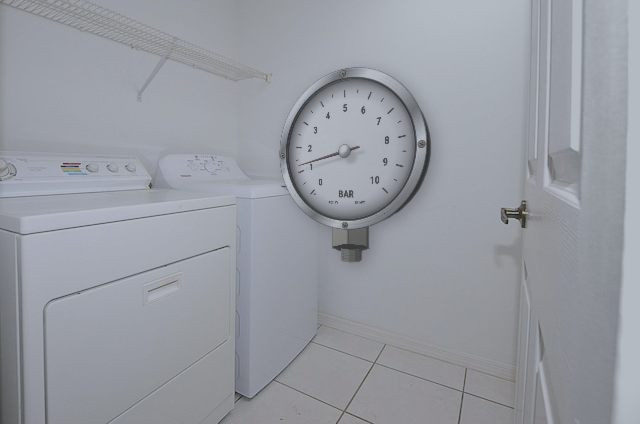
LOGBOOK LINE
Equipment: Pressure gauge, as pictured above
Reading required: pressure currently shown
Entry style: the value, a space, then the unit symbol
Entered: 1.25 bar
